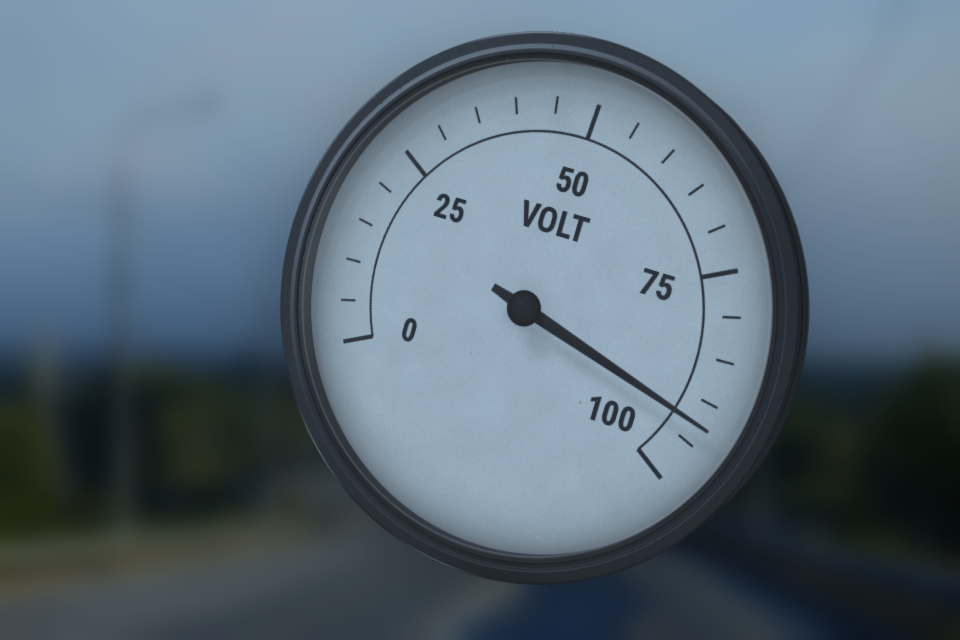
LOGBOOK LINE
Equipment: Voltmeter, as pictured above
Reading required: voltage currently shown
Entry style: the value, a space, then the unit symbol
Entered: 92.5 V
